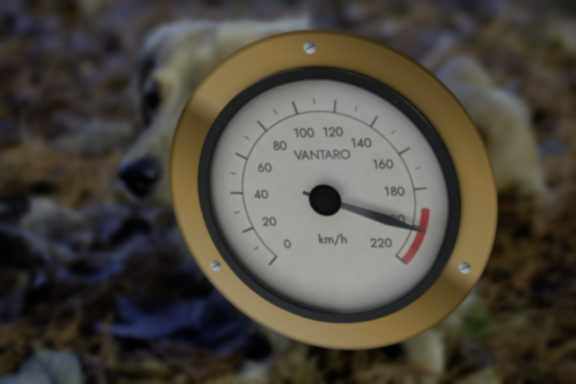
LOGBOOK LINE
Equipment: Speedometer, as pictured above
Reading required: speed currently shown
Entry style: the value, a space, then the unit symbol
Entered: 200 km/h
